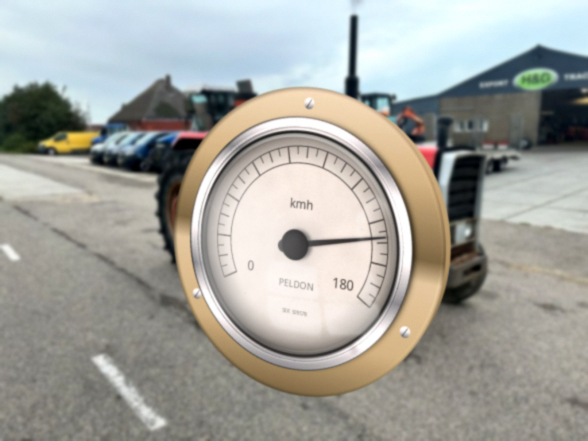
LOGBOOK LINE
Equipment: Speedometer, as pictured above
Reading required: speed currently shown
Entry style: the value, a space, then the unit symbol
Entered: 147.5 km/h
